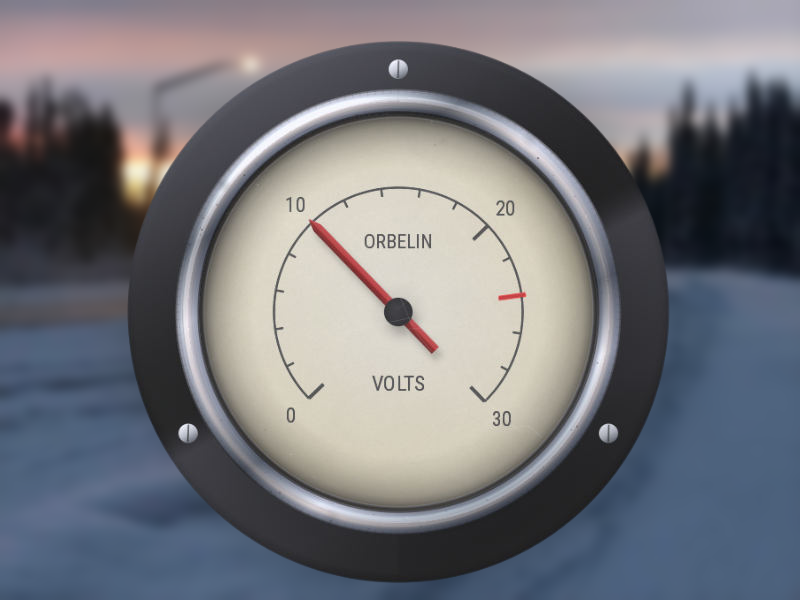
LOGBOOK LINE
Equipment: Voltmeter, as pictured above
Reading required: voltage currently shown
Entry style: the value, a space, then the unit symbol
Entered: 10 V
